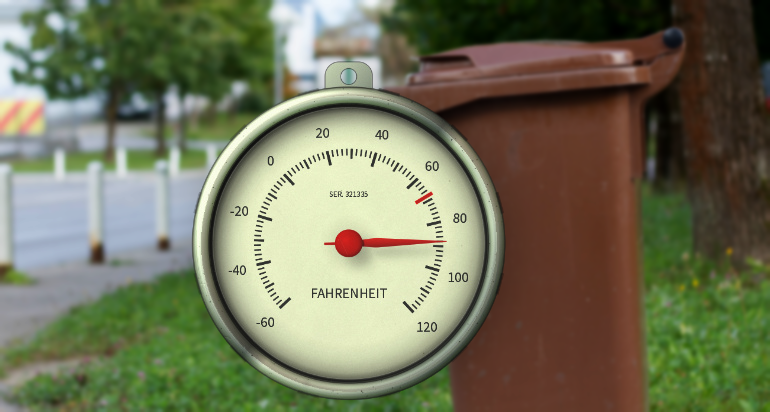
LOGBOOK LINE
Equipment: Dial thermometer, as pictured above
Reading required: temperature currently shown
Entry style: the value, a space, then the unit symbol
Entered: 88 °F
